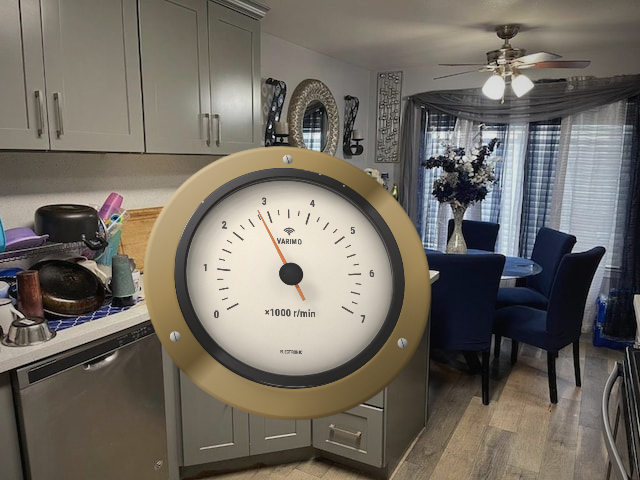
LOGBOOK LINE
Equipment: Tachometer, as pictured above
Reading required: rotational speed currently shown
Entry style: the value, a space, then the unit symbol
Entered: 2750 rpm
